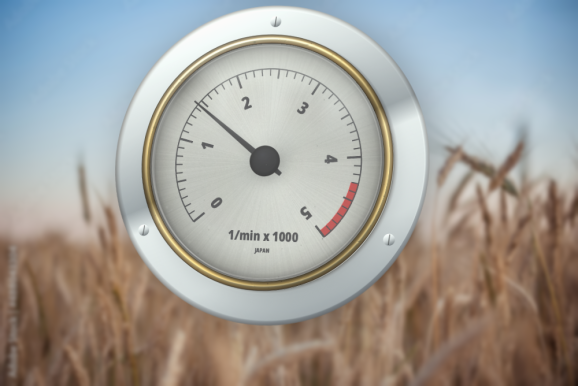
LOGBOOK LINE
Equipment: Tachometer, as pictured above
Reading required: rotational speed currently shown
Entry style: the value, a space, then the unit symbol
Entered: 1450 rpm
